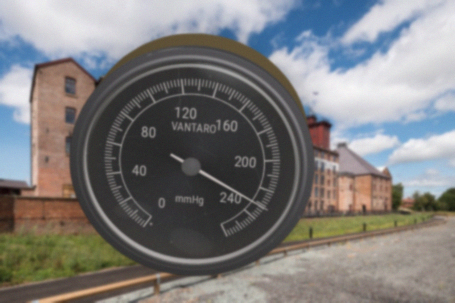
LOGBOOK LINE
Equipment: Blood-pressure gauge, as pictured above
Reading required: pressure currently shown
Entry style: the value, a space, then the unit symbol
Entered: 230 mmHg
